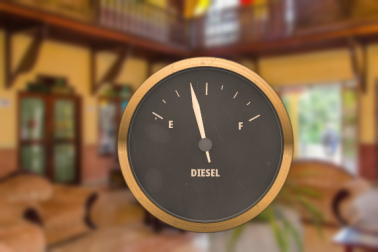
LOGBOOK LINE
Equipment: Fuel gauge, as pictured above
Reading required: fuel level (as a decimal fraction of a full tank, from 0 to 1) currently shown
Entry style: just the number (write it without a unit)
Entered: 0.375
